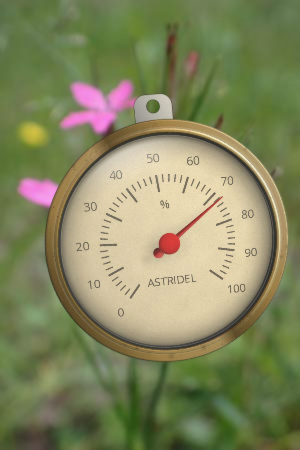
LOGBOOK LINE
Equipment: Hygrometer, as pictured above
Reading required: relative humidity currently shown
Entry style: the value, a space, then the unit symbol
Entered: 72 %
